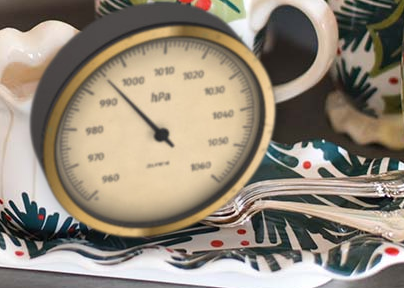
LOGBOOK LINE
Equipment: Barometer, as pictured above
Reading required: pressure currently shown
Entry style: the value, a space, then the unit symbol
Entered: 995 hPa
